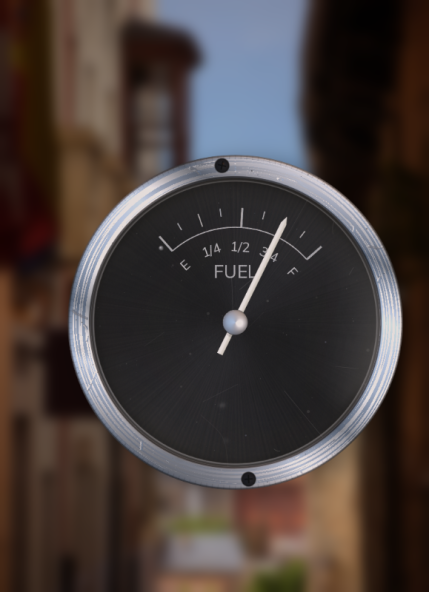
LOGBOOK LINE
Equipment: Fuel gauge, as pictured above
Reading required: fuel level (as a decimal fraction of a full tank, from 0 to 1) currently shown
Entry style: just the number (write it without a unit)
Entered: 0.75
